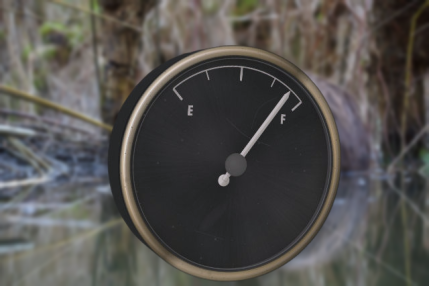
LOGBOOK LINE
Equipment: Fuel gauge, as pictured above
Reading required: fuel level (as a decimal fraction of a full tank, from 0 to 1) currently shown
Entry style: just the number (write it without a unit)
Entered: 0.875
